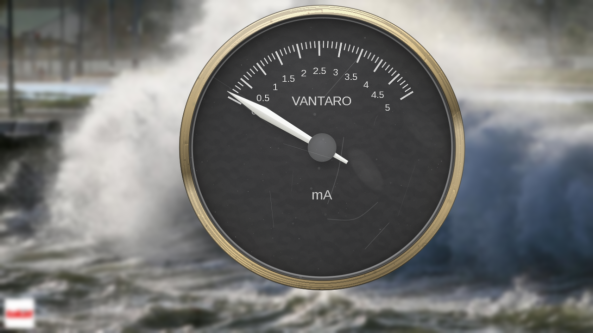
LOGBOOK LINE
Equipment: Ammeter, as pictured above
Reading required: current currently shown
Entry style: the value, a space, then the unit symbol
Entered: 0.1 mA
